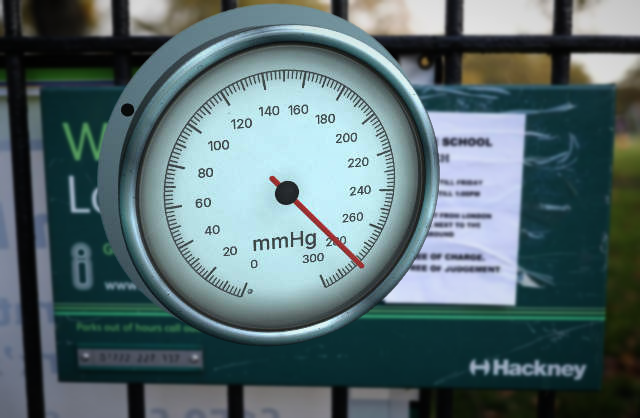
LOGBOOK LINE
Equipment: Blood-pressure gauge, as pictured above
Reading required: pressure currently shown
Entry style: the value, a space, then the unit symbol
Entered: 280 mmHg
